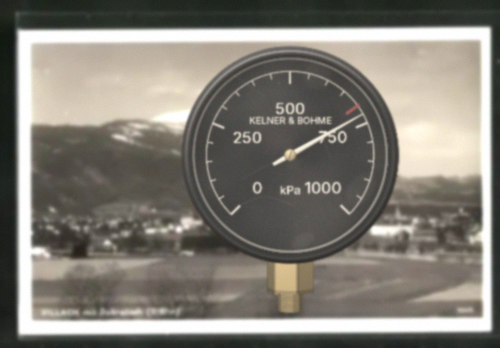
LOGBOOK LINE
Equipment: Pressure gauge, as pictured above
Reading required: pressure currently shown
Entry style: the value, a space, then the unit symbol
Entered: 725 kPa
